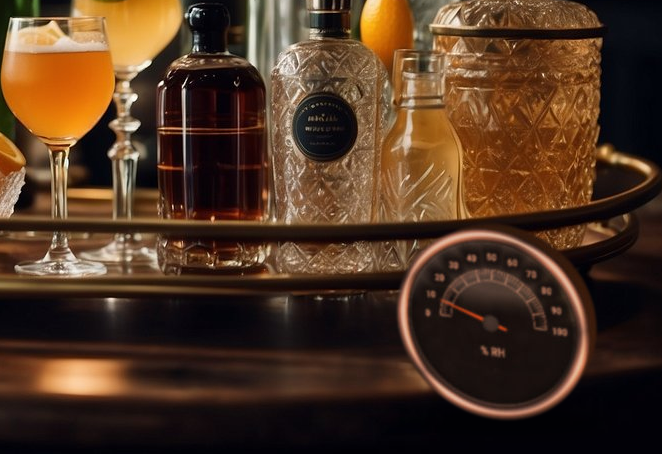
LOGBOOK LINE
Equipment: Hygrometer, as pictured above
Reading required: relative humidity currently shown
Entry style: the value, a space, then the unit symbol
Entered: 10 %
